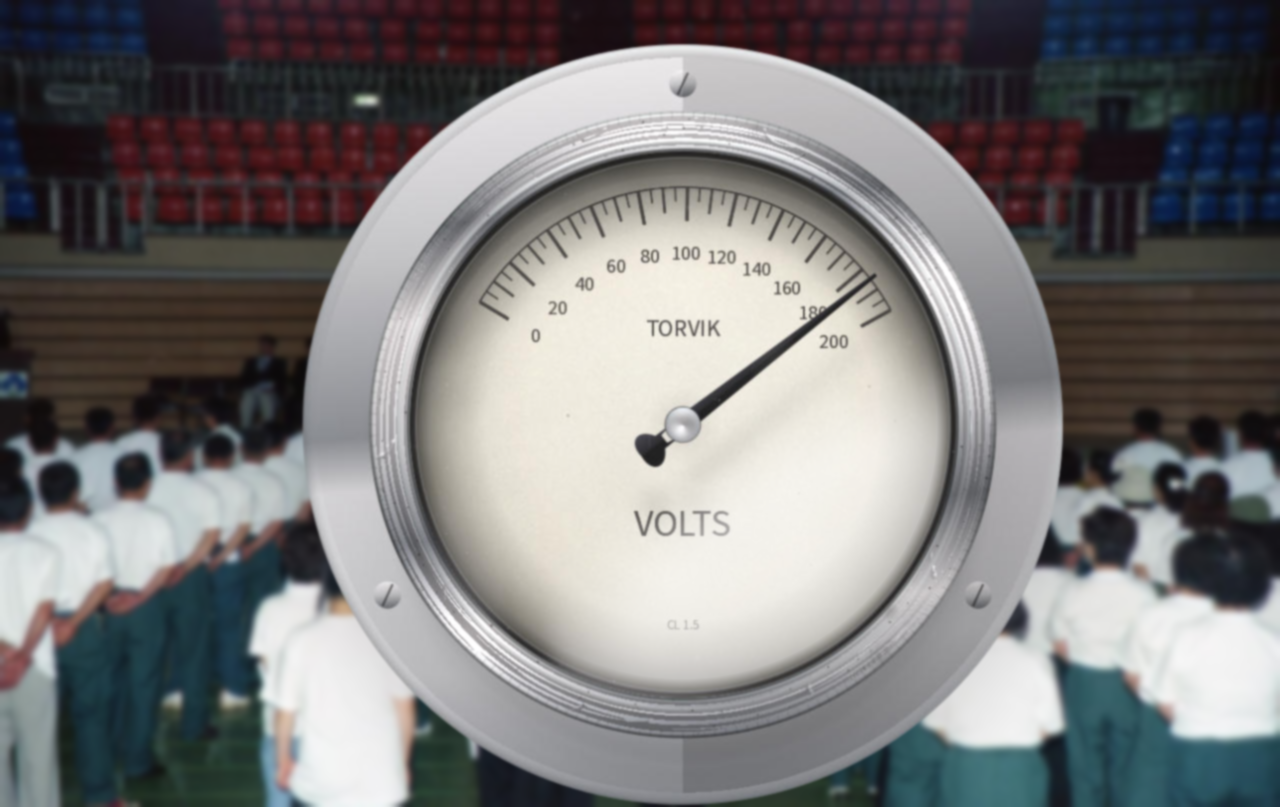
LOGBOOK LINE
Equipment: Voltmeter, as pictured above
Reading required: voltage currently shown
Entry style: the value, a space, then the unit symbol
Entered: 185 V
